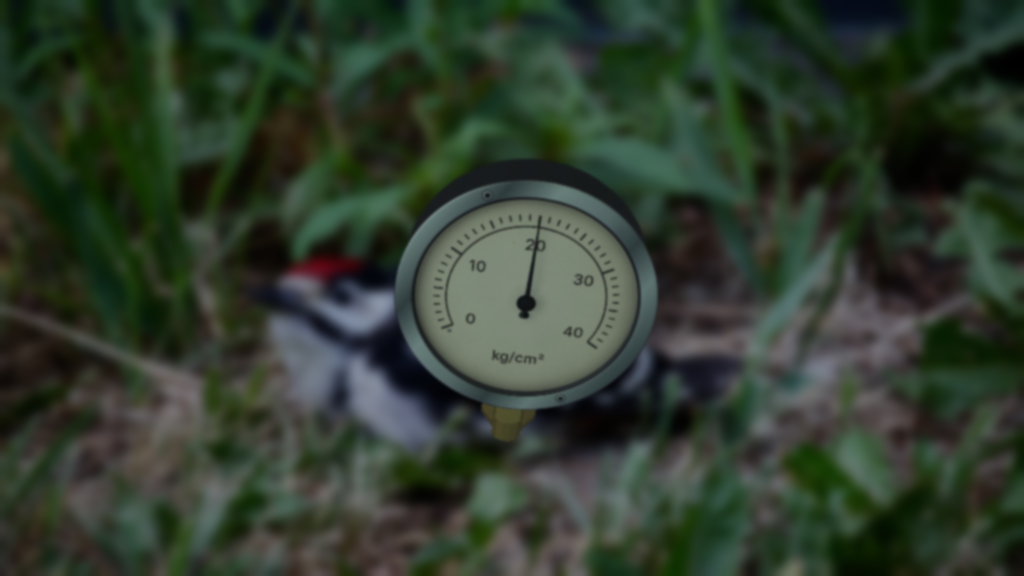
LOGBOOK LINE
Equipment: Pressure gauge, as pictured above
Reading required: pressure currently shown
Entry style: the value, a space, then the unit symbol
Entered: 20 kg/cm²
